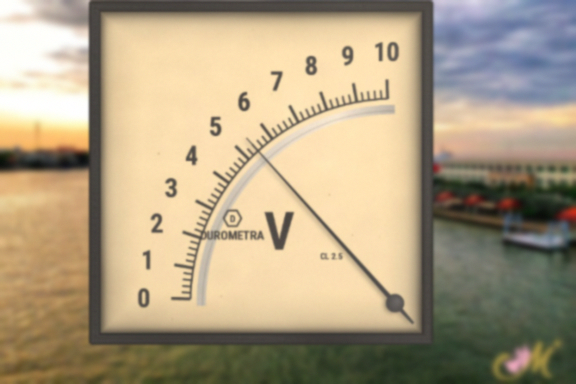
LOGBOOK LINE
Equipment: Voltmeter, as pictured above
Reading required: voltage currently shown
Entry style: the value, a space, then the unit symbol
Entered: 5.4 V
